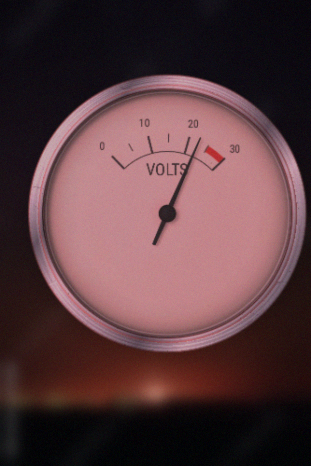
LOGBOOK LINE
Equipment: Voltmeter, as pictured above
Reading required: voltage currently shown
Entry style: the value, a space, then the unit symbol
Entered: 22.5 V
